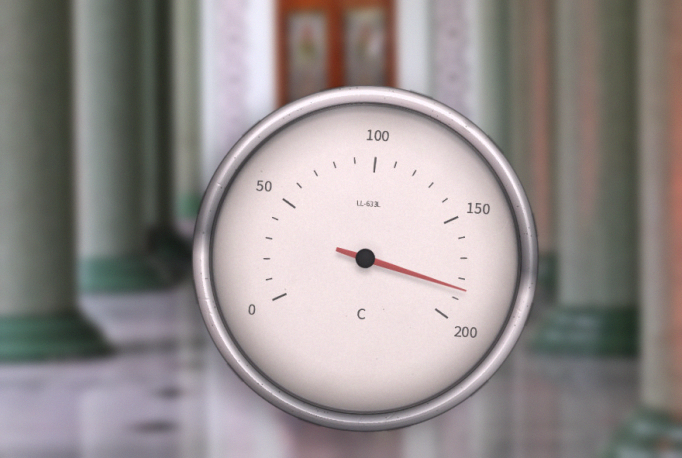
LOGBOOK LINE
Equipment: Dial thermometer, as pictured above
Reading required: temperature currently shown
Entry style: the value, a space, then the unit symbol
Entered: 185 °C
